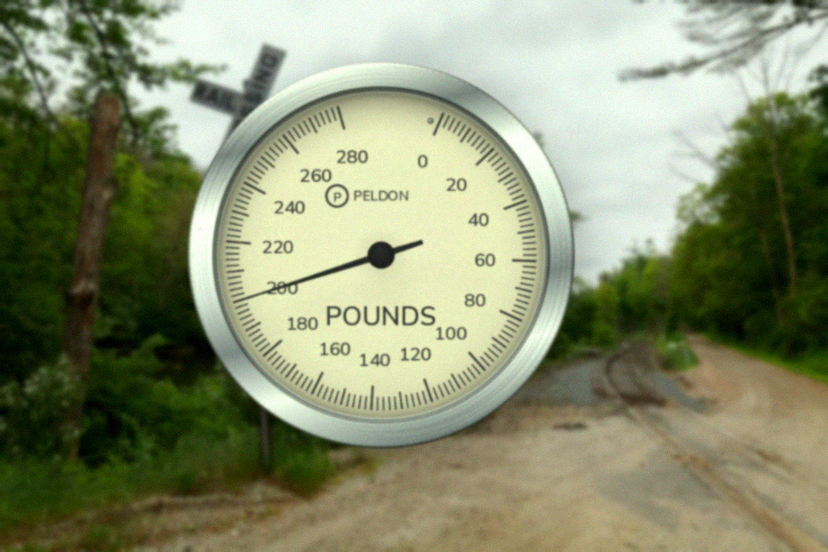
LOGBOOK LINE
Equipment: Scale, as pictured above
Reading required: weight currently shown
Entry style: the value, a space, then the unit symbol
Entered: 200 lb
